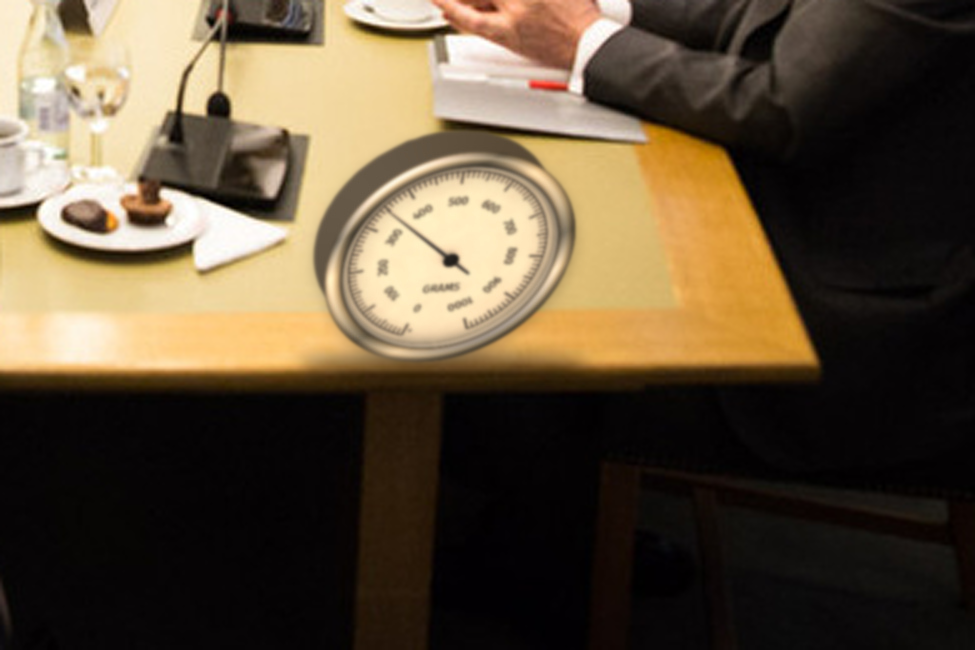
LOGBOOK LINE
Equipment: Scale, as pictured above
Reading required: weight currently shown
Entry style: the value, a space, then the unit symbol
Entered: 350 g
